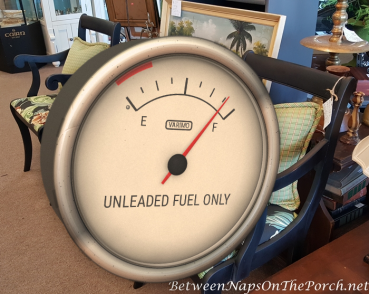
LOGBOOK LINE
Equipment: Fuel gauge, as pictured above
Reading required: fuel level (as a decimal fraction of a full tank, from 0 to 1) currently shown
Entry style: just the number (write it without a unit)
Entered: 0.875
